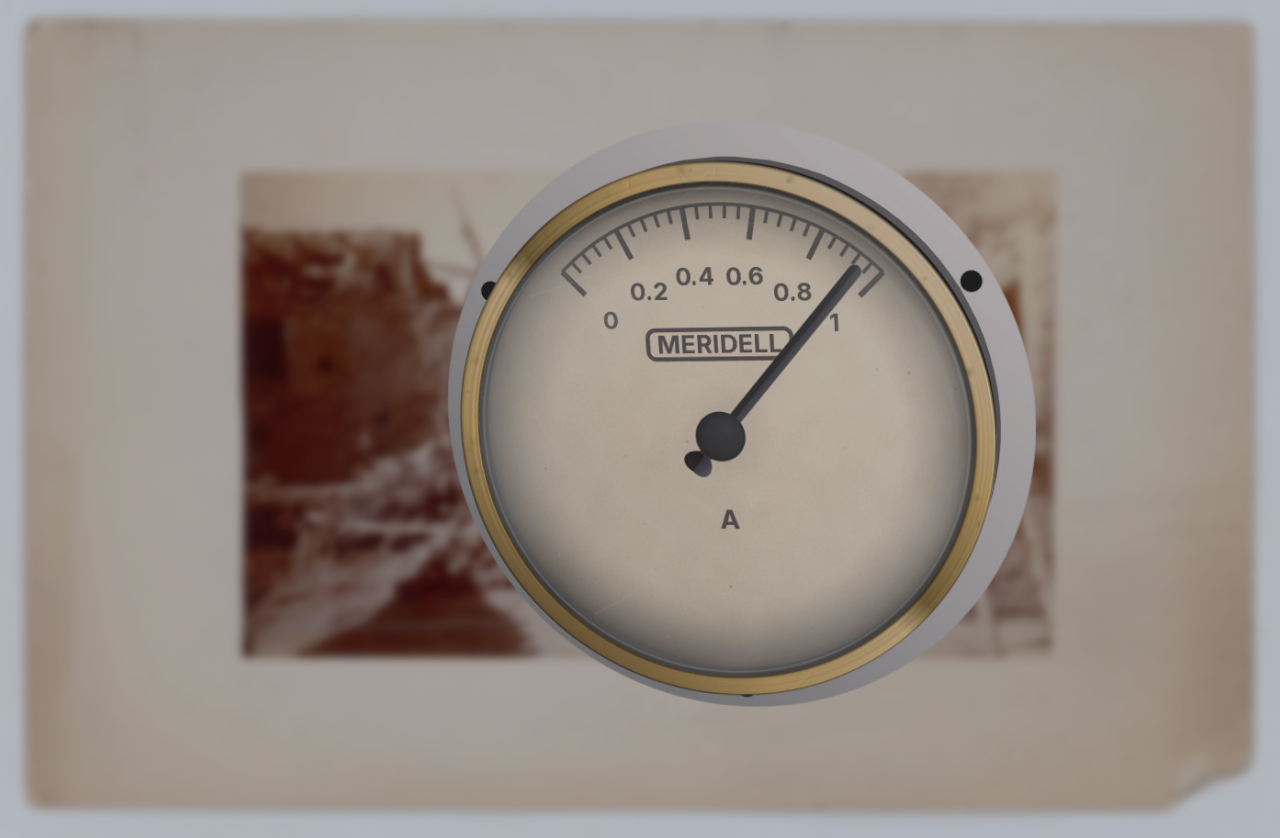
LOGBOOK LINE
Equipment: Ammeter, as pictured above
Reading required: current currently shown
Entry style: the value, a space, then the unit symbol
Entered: 0.94 A
